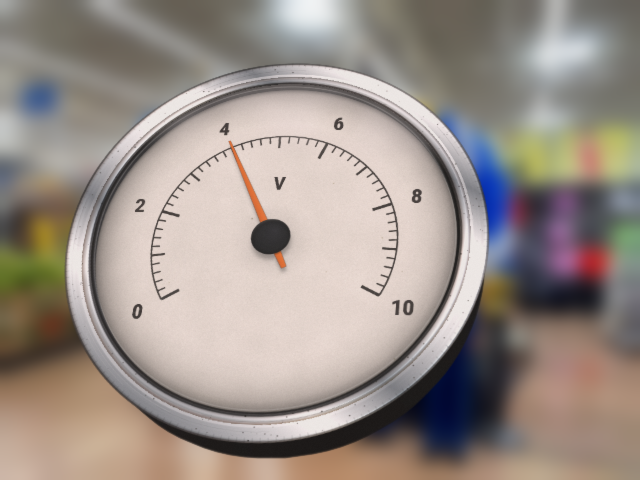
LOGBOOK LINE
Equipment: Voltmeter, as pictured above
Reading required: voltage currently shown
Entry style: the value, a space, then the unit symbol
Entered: 4 V
